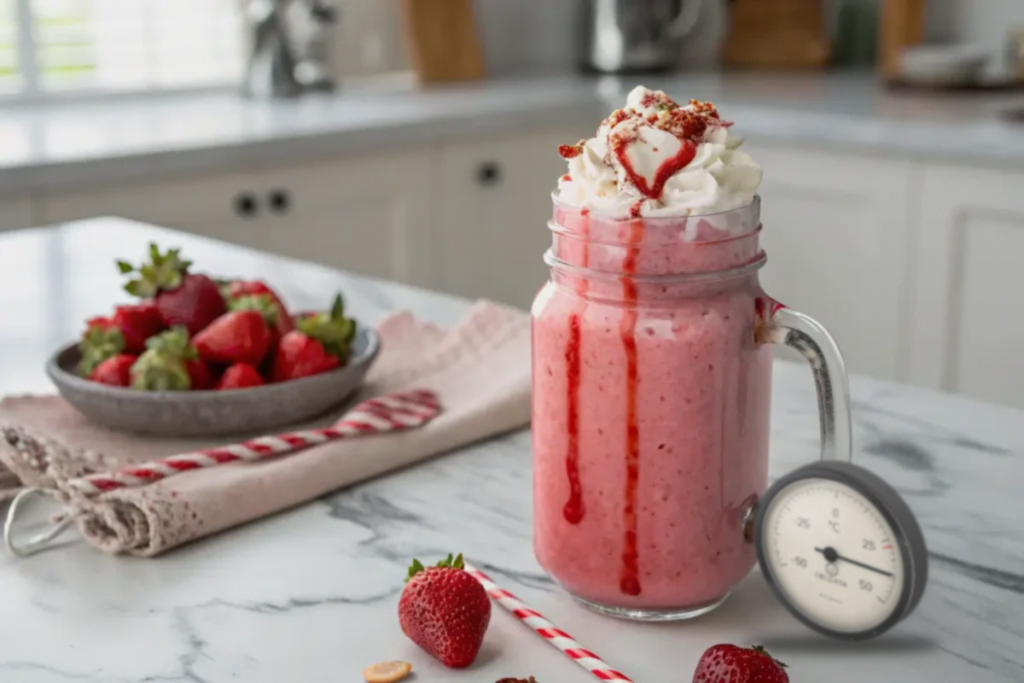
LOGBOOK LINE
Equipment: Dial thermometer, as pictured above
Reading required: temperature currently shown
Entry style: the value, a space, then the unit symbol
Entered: 37.5 °C
